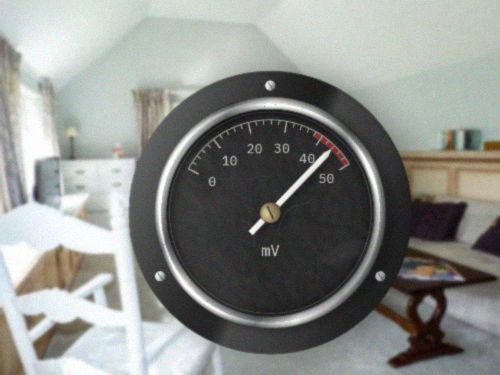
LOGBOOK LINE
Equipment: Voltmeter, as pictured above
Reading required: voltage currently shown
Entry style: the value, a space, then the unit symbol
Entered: 44 mV
